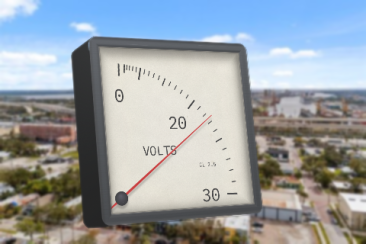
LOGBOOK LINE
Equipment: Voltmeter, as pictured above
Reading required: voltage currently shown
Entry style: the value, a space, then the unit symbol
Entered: 22.5 V
